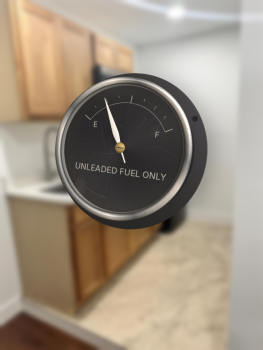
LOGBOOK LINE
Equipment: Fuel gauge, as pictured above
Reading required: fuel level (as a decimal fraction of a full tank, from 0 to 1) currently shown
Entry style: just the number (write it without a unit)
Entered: 0.25
